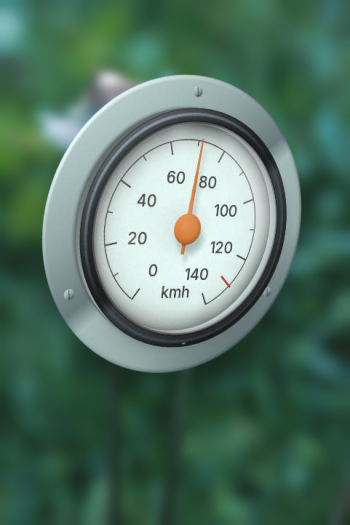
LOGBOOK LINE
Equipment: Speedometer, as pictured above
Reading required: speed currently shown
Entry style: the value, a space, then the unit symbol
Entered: 70 km/h
